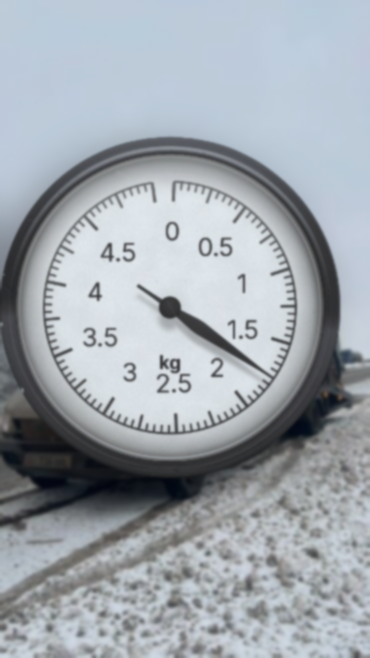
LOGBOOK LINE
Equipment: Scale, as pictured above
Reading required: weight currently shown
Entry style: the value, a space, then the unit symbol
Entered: 1.75 kg
